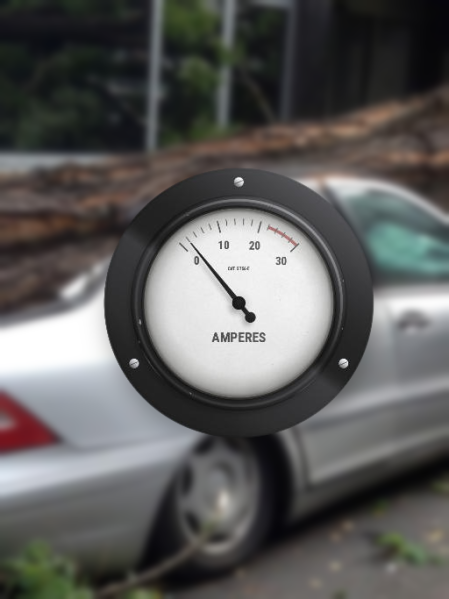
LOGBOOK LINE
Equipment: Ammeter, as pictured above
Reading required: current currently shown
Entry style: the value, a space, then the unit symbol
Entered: 2 A
